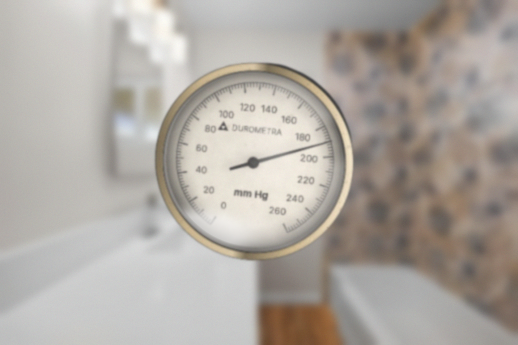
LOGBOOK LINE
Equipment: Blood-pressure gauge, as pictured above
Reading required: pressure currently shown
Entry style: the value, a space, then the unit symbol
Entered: 190 mmHg
